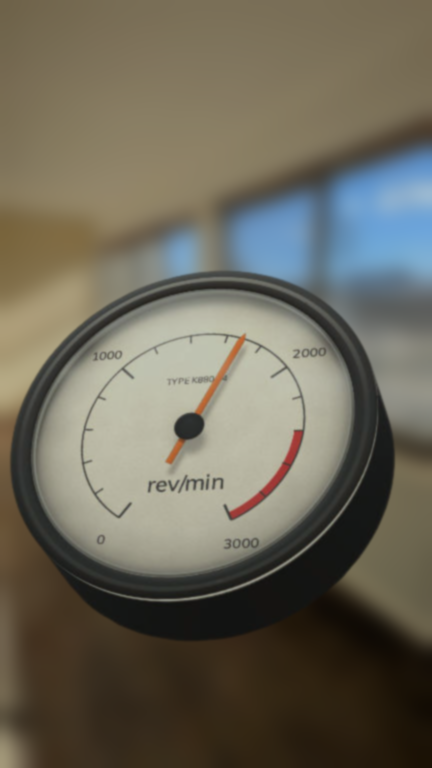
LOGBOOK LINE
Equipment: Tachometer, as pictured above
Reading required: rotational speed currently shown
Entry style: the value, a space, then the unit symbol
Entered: 1700 rpm
